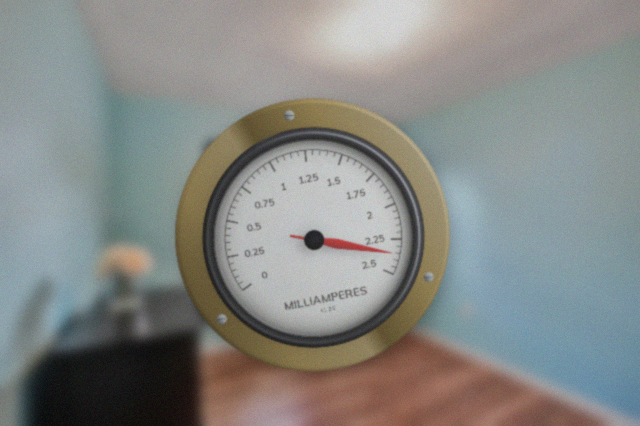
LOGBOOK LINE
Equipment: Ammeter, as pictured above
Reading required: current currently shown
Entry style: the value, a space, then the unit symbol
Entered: 2.35 mA
